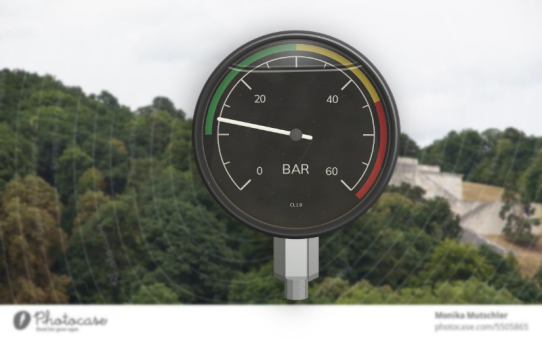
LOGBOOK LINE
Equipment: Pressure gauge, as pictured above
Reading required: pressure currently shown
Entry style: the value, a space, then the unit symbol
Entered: 12.5 bar
